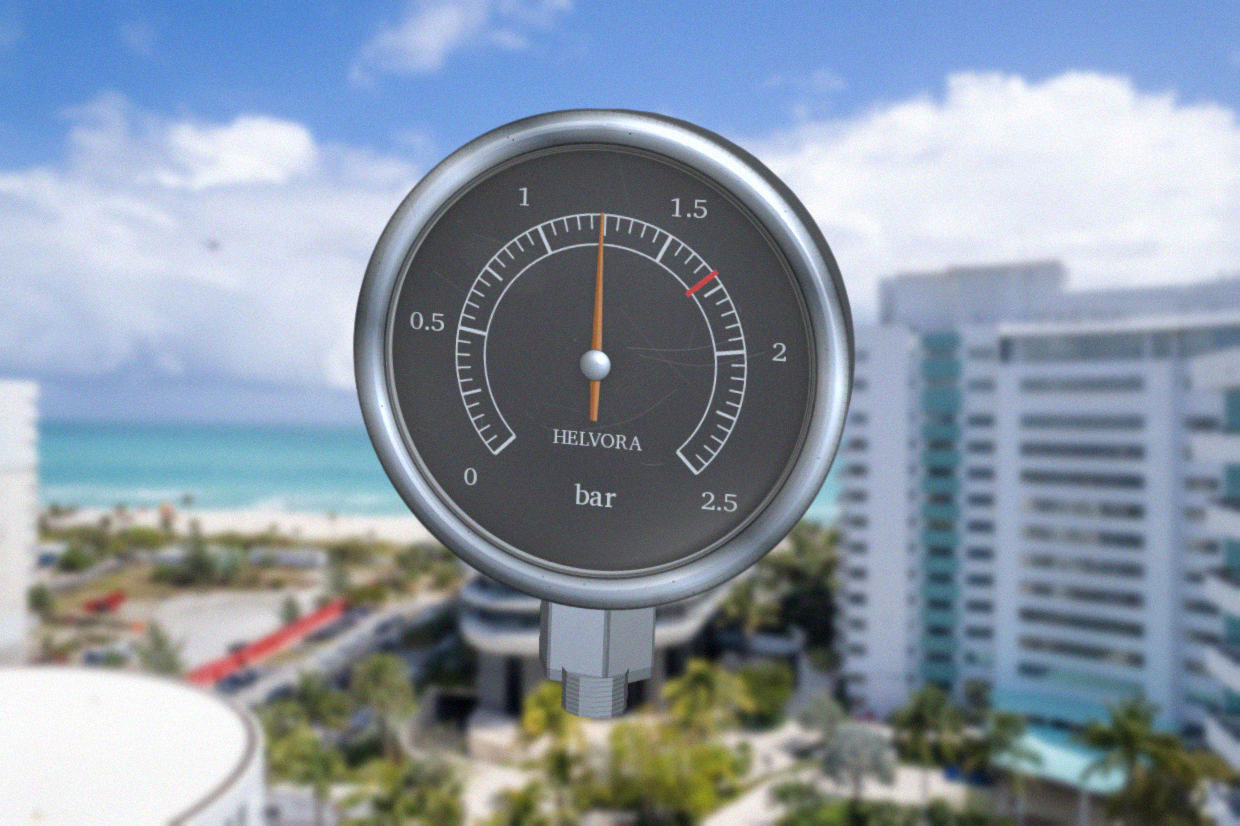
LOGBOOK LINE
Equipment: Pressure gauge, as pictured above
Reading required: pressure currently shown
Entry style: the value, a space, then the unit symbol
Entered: 1.25 bar
